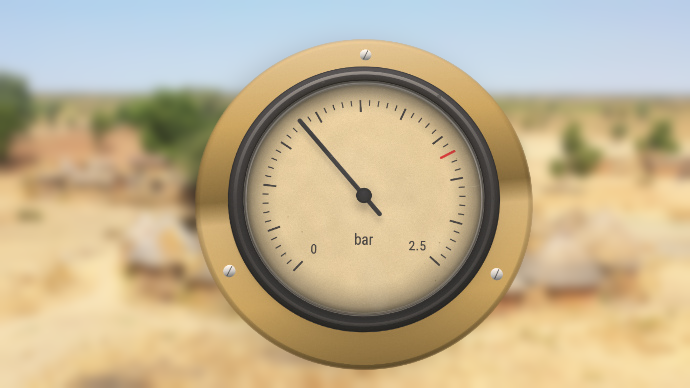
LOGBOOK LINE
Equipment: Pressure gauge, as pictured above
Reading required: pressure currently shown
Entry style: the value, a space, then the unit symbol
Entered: 0.9 bar
